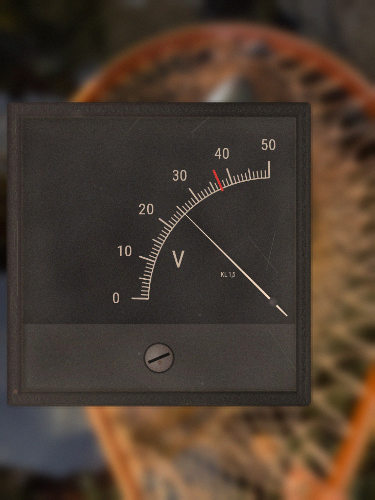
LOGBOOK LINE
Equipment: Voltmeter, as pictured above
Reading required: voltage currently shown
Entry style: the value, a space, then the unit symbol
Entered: 25 V
